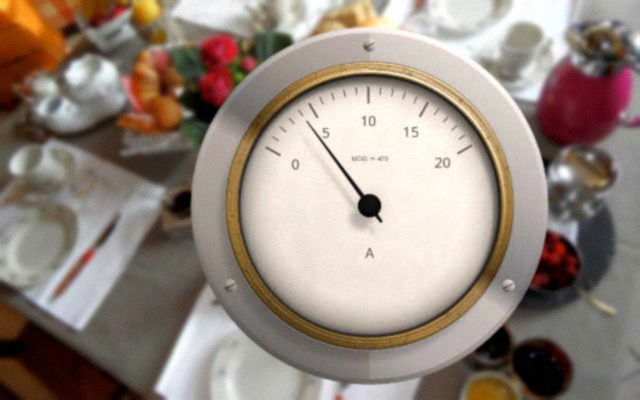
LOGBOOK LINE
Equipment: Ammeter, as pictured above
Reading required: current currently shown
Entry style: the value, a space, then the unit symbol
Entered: 4 A
